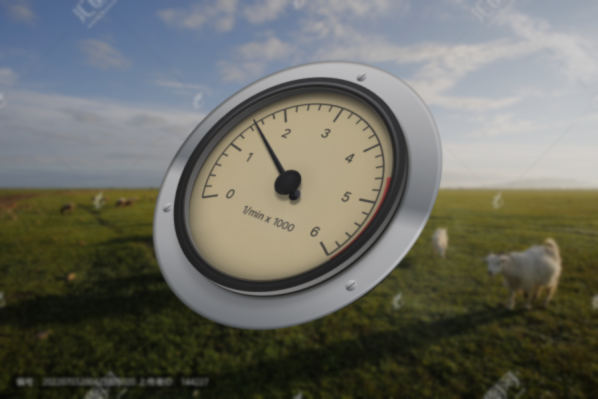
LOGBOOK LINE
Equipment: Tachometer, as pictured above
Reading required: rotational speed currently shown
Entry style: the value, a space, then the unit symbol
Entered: 1500 rpm
